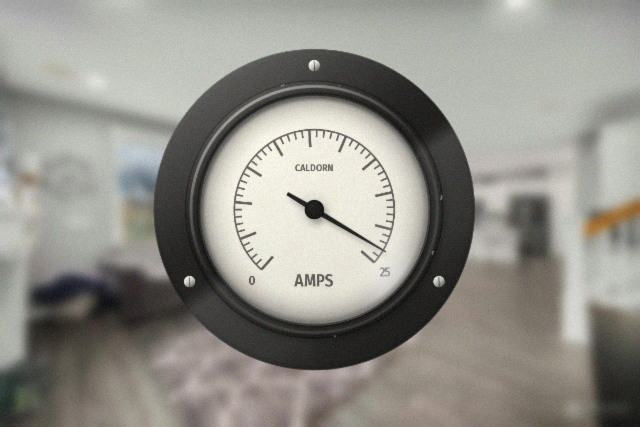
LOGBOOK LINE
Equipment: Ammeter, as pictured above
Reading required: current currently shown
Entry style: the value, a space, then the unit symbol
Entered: 24 A
